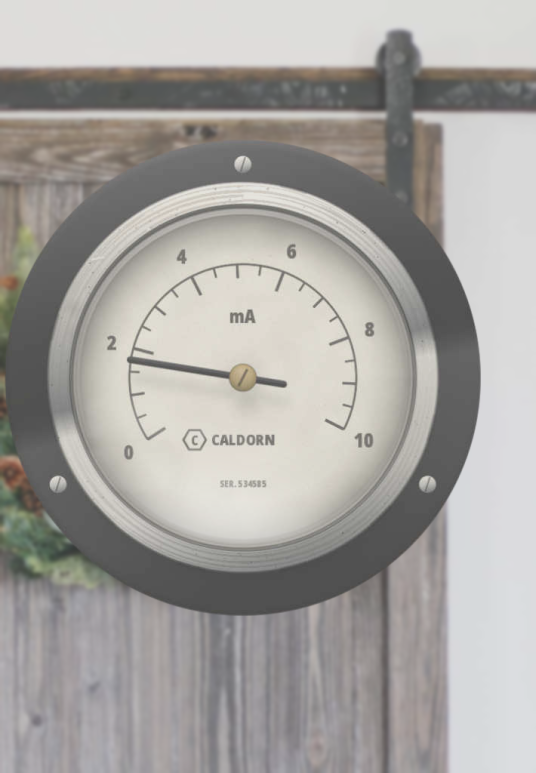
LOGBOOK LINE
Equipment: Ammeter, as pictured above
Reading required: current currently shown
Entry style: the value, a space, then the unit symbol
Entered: 1.75 mA
